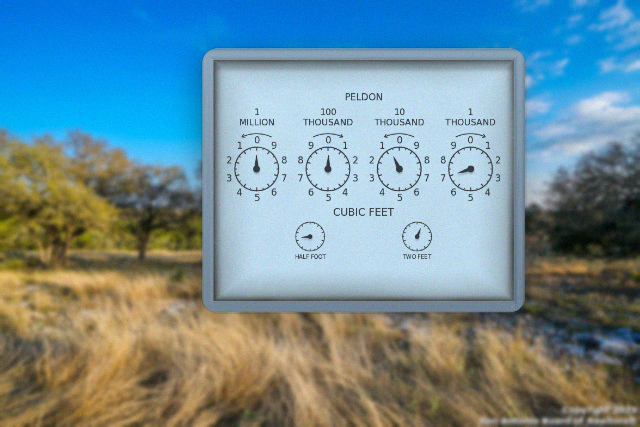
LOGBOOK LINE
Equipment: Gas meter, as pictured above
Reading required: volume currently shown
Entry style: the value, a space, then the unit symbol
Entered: 700 ft³
